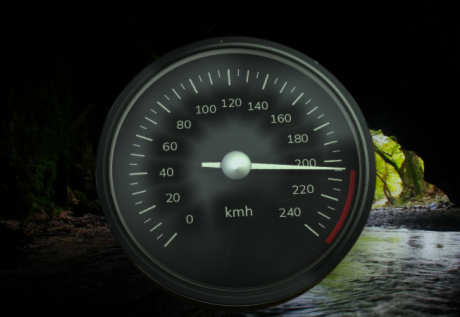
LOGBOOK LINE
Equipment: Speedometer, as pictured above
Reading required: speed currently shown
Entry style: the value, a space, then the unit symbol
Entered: 205 km/h
